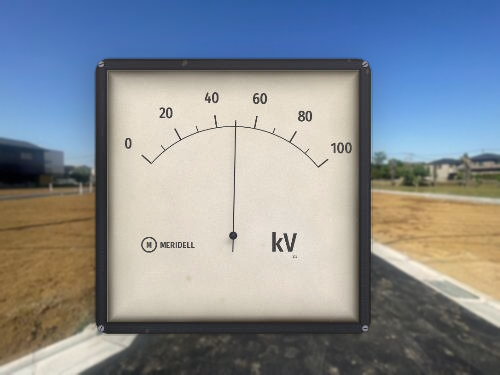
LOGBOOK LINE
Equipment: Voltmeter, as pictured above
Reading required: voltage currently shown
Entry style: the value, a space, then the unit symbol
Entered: 50 kV
